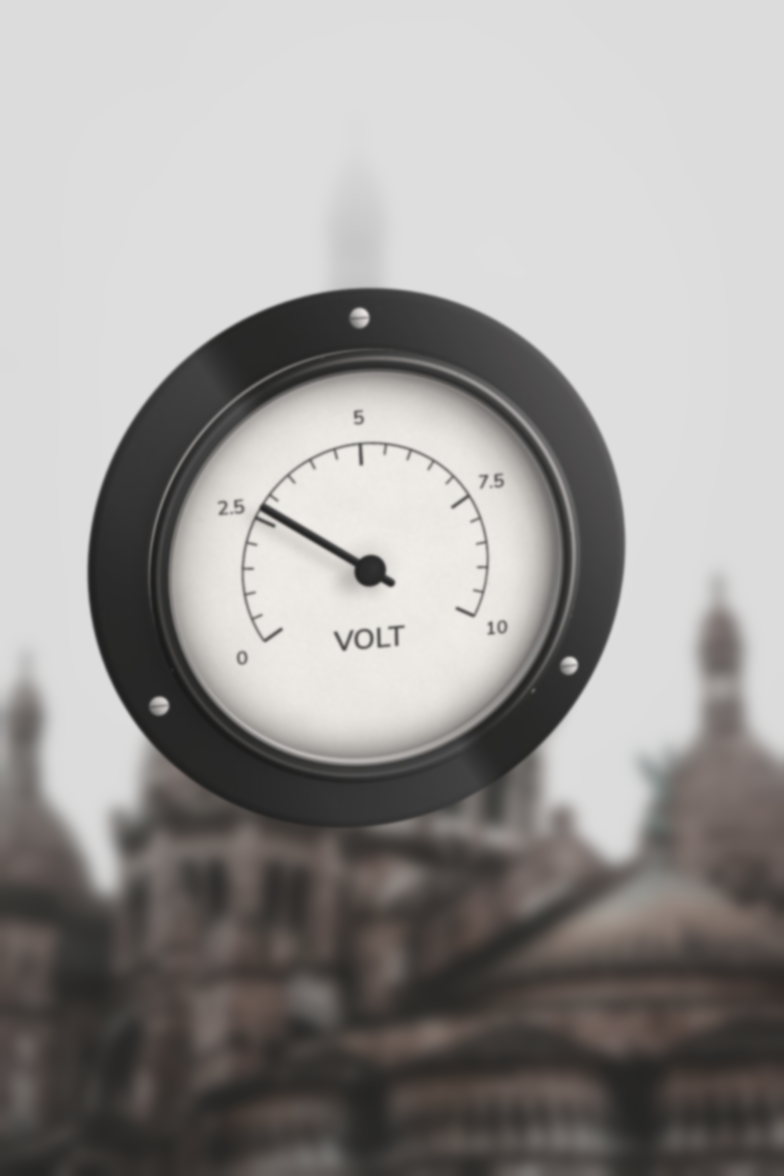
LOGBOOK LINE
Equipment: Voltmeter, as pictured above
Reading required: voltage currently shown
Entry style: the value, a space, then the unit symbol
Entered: 2.75 V
